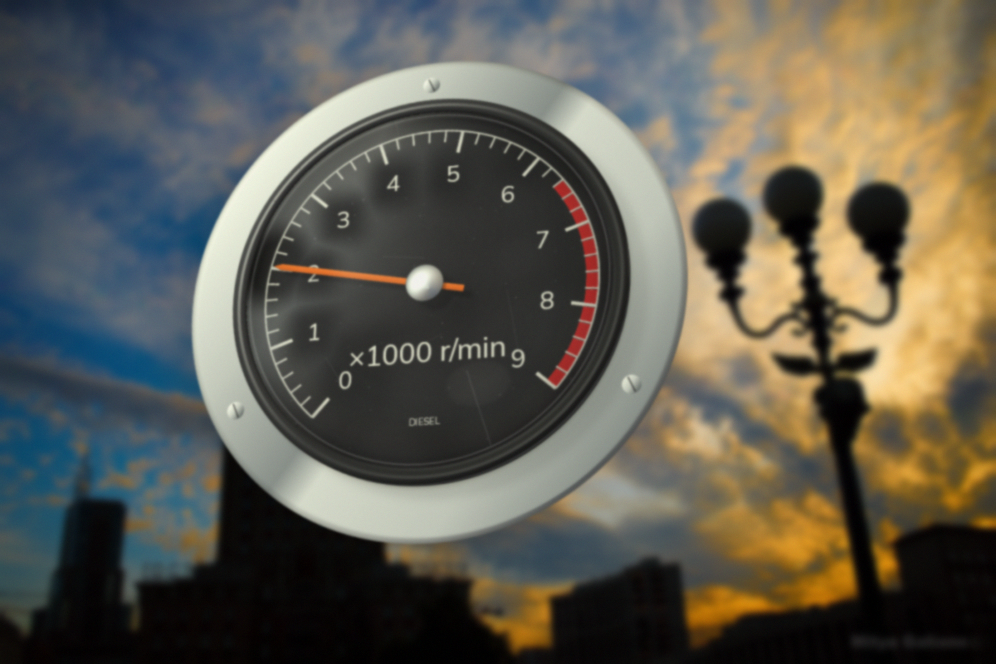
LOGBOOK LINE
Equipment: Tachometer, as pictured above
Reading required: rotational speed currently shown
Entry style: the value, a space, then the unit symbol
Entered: 2000 rpm
